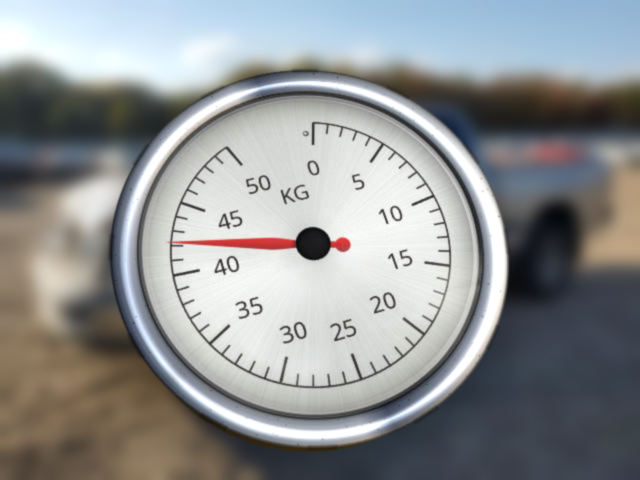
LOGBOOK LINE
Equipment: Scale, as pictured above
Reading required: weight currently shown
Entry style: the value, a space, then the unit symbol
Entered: 42 kg
